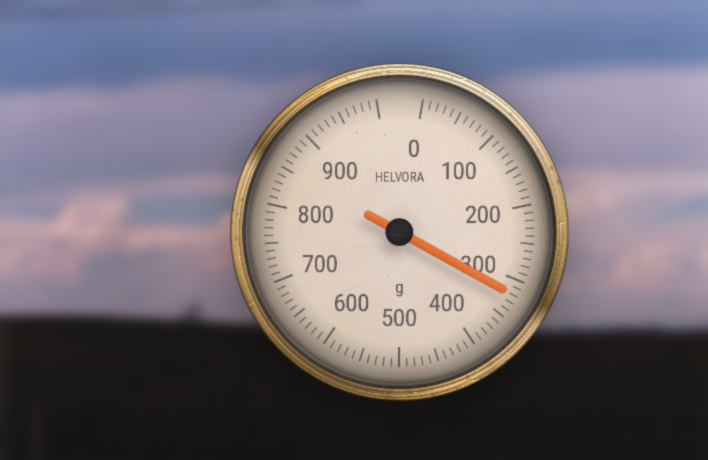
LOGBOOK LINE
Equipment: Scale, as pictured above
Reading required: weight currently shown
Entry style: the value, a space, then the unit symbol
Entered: 320 g
